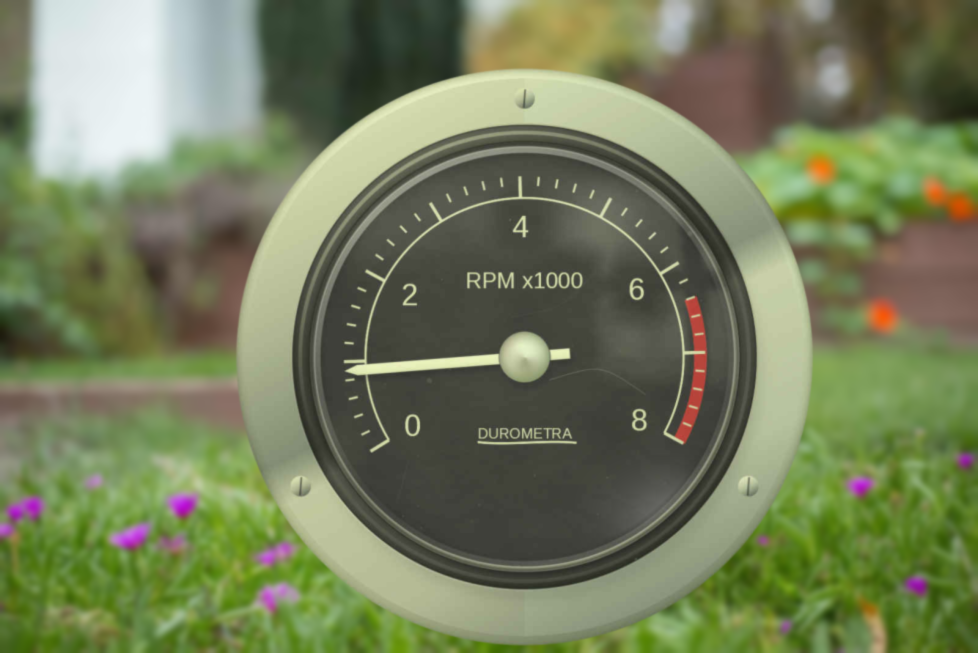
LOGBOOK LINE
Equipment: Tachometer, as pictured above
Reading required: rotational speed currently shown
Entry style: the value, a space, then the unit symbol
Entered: 900 rpm
